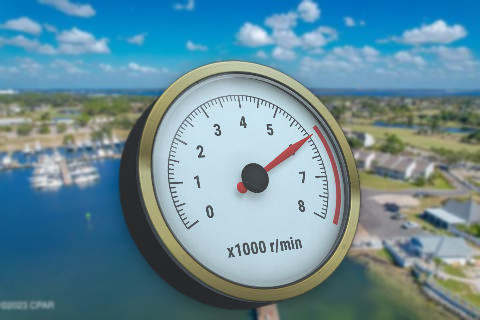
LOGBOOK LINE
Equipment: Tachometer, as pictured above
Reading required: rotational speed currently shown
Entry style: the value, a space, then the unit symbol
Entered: 6000 rpm
